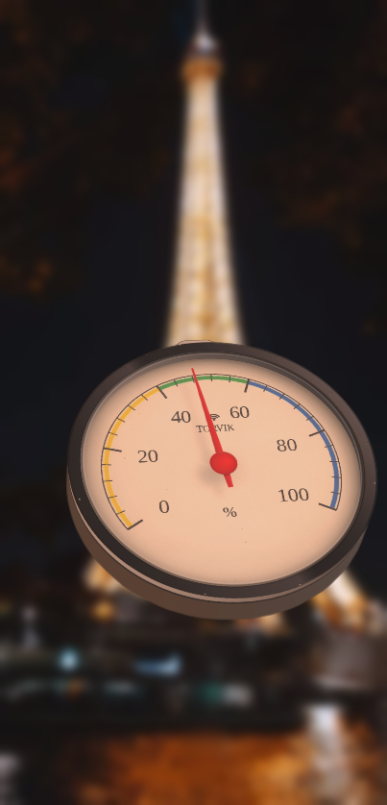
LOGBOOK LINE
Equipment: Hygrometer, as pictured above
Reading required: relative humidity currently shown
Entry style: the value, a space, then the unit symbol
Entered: 48 %
